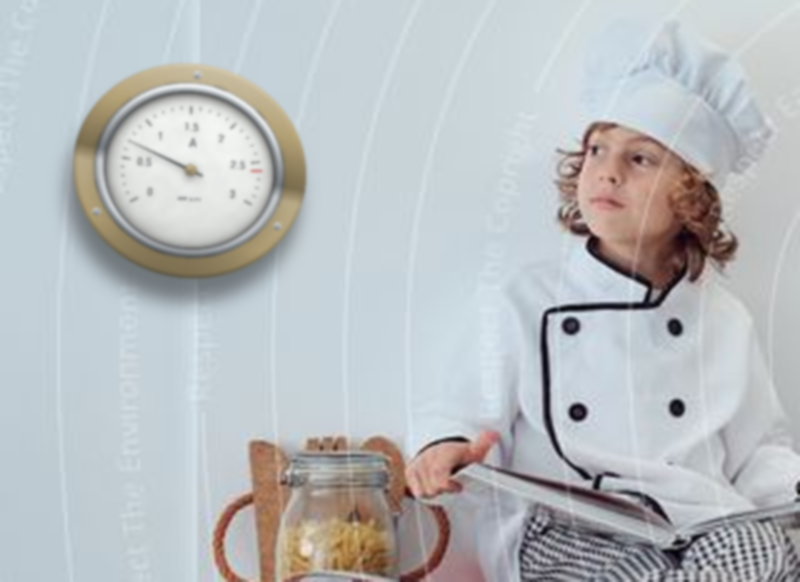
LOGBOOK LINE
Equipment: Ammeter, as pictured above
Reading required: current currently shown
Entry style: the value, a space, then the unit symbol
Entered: 0.7 A
